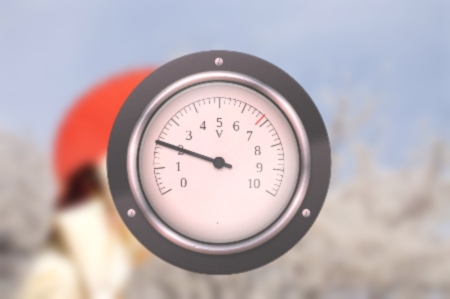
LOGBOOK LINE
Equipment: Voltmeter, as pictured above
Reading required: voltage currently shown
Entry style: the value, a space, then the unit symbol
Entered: 2 V
